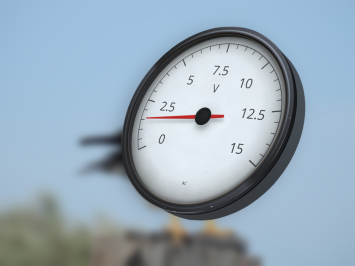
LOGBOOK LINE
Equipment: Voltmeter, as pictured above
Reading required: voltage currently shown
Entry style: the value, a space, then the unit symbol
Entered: 1.5 V
